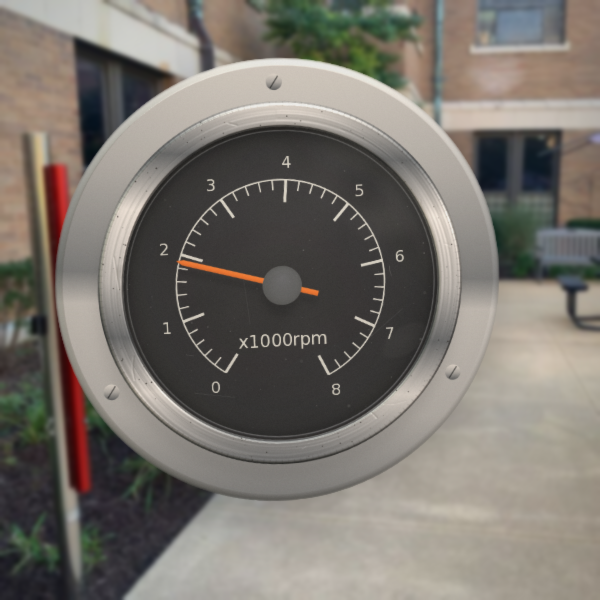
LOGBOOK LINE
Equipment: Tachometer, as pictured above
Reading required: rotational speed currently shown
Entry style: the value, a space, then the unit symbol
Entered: 1900 rpm
